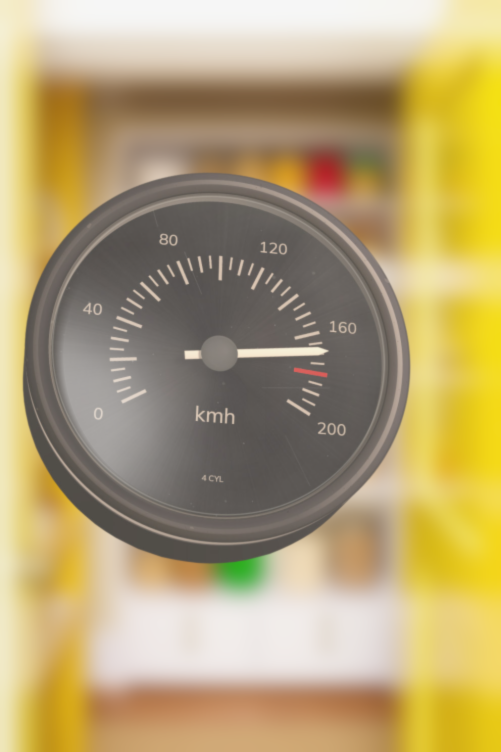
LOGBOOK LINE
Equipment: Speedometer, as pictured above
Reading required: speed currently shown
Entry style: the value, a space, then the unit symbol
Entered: 170 km/h
